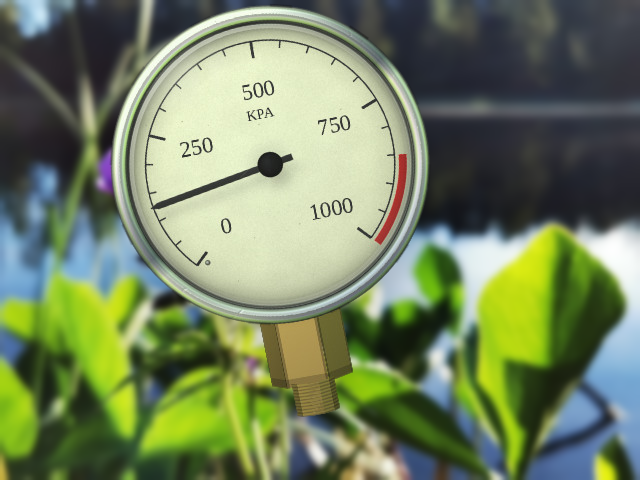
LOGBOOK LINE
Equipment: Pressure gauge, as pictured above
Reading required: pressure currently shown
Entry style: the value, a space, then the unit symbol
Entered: 125 kPa
